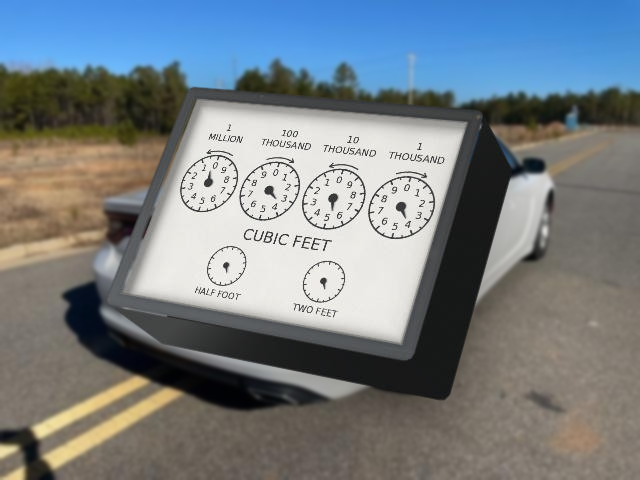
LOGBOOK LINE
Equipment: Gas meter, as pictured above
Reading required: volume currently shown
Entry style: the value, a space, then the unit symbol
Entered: 35400 ft³
